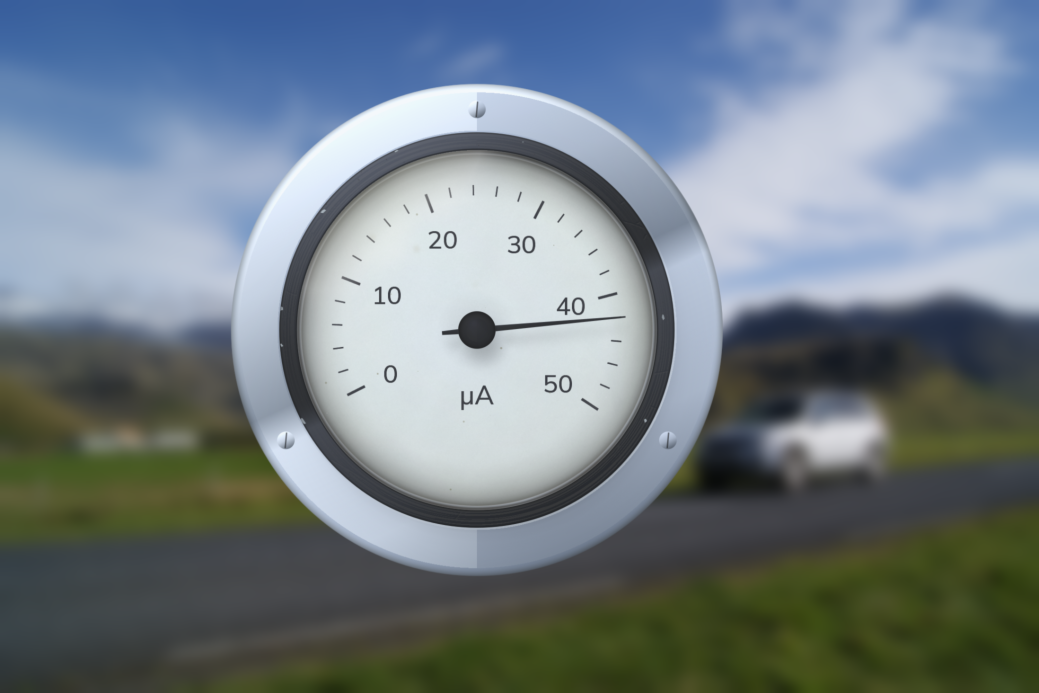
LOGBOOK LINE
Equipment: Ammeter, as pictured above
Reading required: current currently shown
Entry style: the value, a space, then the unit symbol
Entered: 42 µA
